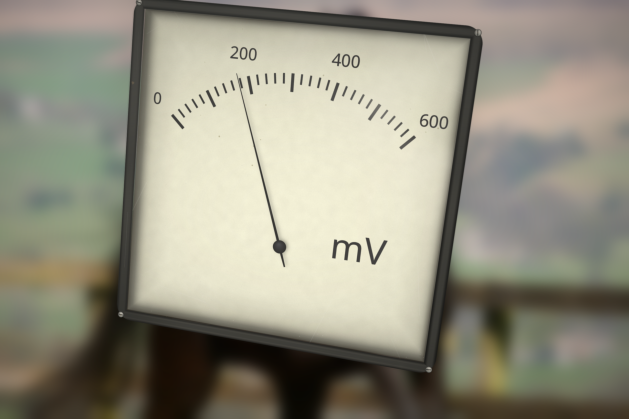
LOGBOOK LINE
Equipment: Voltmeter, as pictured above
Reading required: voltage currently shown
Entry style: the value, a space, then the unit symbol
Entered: 180 mV
